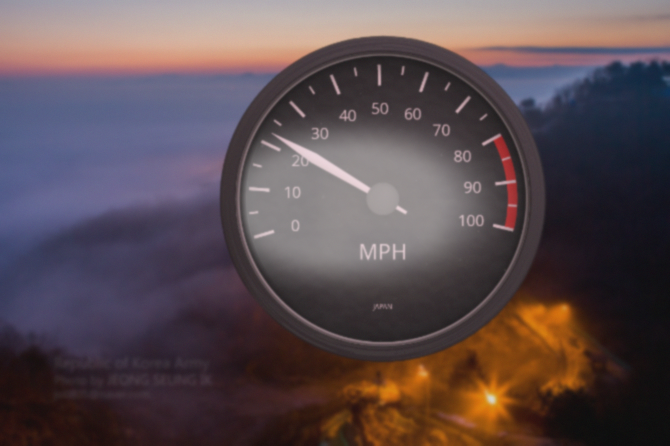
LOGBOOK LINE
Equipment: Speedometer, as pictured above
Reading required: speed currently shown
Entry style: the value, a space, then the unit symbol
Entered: 22.5 mph
